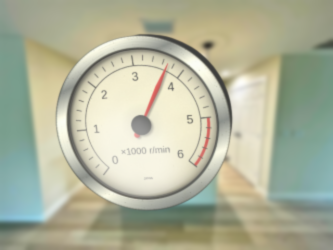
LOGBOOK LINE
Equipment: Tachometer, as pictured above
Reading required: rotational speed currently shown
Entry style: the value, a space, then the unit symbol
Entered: 3700 rpm
